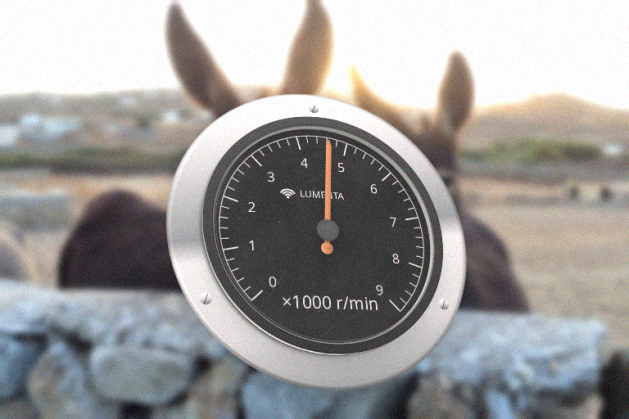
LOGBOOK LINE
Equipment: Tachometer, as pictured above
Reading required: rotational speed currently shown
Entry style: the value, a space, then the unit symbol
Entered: 4600 rpm
